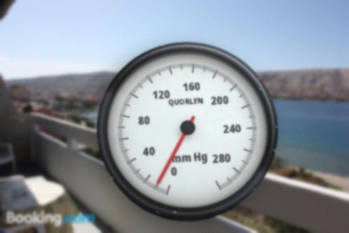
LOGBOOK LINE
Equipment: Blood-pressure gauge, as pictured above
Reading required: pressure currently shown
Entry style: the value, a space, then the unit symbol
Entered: 10 mmHg
